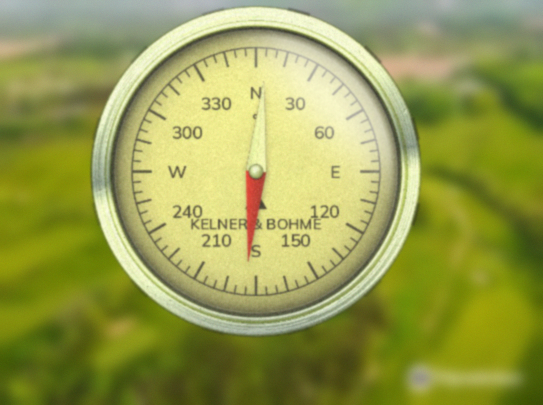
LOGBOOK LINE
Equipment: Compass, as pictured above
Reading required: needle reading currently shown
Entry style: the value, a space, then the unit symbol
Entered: 185 °
